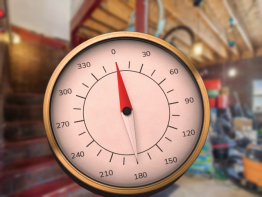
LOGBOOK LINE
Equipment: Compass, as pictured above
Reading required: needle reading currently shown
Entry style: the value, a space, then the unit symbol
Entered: 0 °
